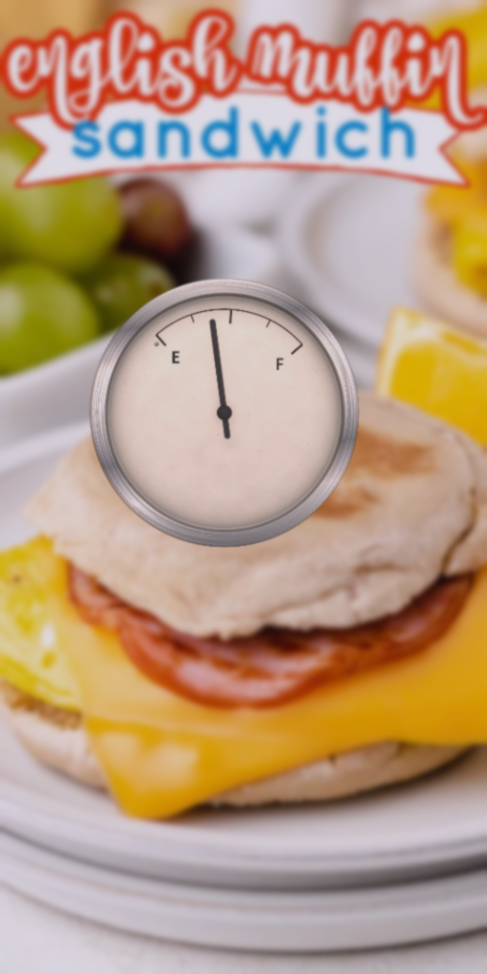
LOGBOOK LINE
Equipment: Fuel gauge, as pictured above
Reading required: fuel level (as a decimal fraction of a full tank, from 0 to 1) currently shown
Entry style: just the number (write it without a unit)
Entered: 0.375
